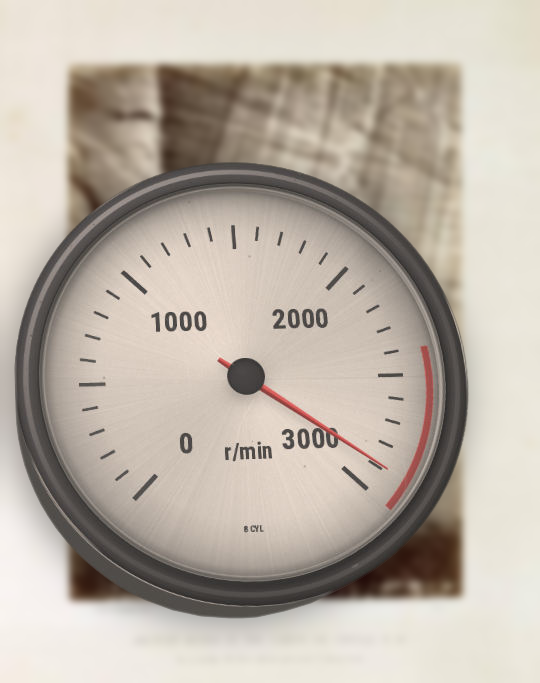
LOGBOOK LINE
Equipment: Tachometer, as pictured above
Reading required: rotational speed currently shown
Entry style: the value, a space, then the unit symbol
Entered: 2900 rpm
